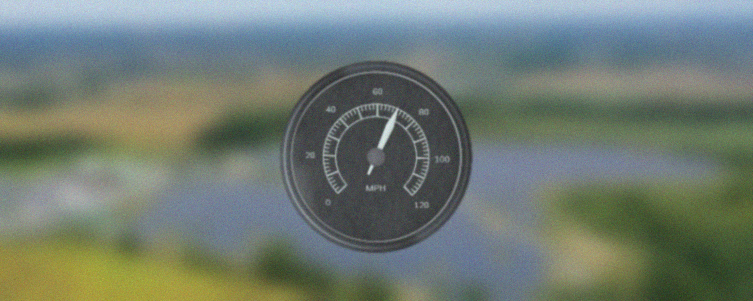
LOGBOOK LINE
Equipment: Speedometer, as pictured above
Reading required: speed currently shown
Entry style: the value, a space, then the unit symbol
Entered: 70 mph
